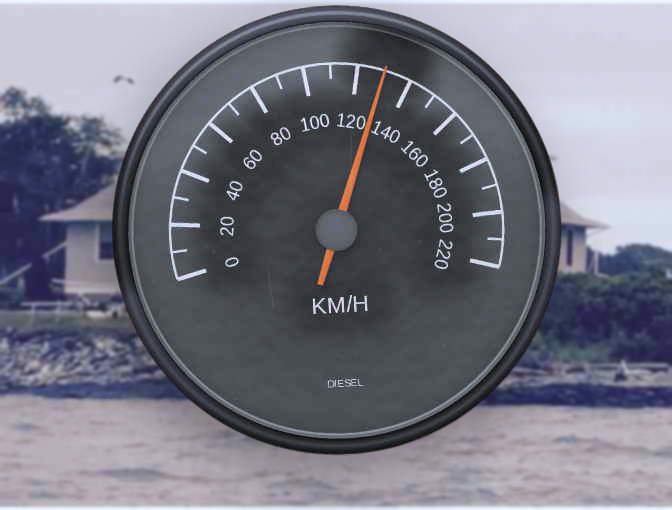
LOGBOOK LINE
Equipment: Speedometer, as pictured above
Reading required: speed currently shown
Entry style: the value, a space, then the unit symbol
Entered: 130 km/h
